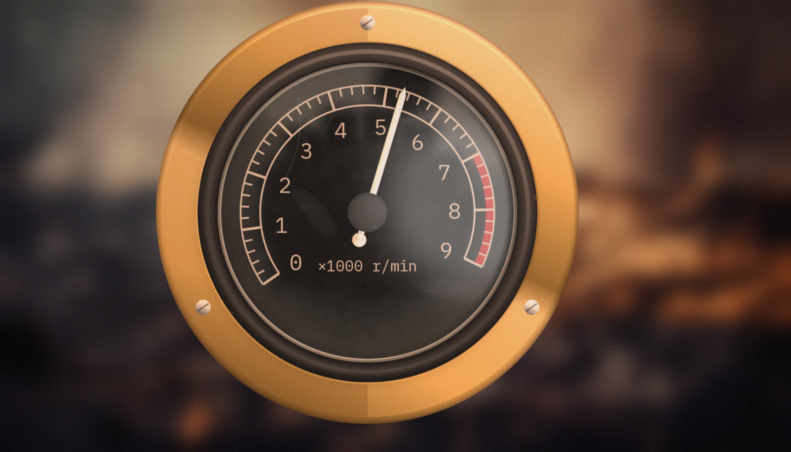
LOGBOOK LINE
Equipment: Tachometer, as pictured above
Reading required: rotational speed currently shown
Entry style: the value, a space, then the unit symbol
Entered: 5300 rpm
